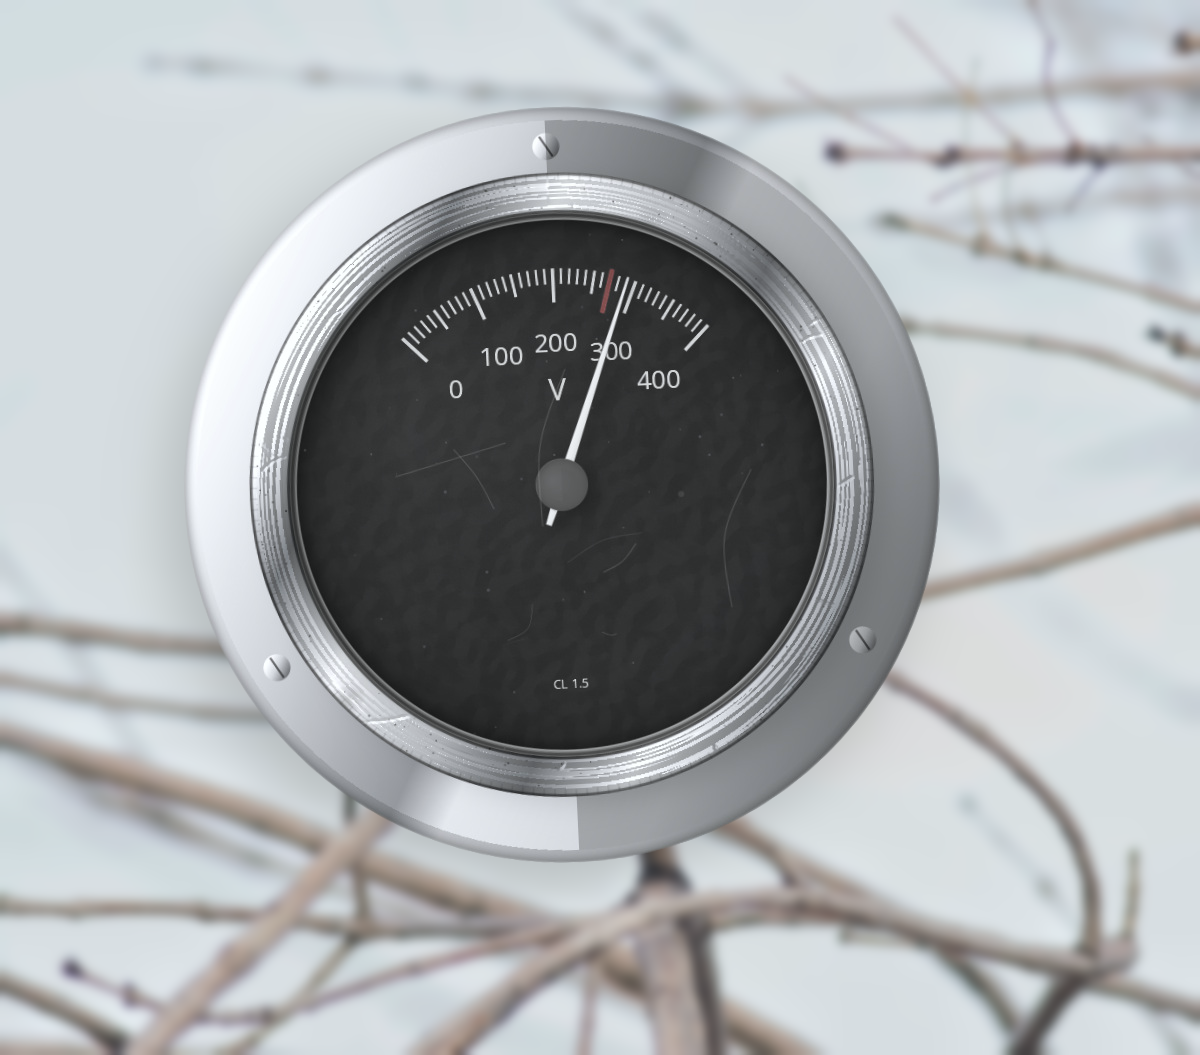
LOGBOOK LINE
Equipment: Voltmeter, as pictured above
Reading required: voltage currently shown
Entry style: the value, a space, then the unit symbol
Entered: 290 V
